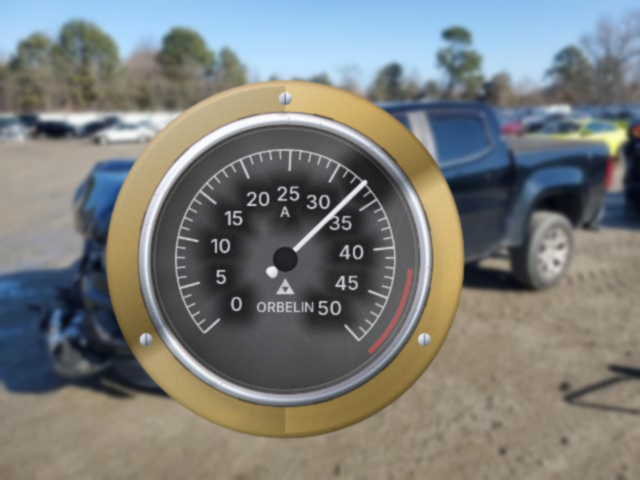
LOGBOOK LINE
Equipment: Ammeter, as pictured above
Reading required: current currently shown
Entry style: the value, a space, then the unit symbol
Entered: 33 A
